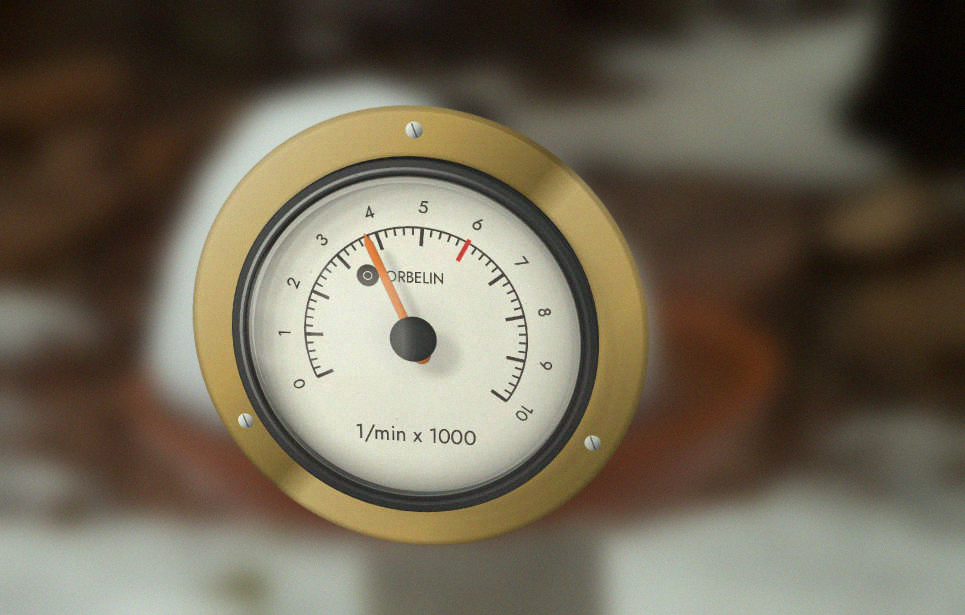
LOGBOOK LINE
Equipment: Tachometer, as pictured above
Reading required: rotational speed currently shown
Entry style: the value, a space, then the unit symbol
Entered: 3800 rpm
